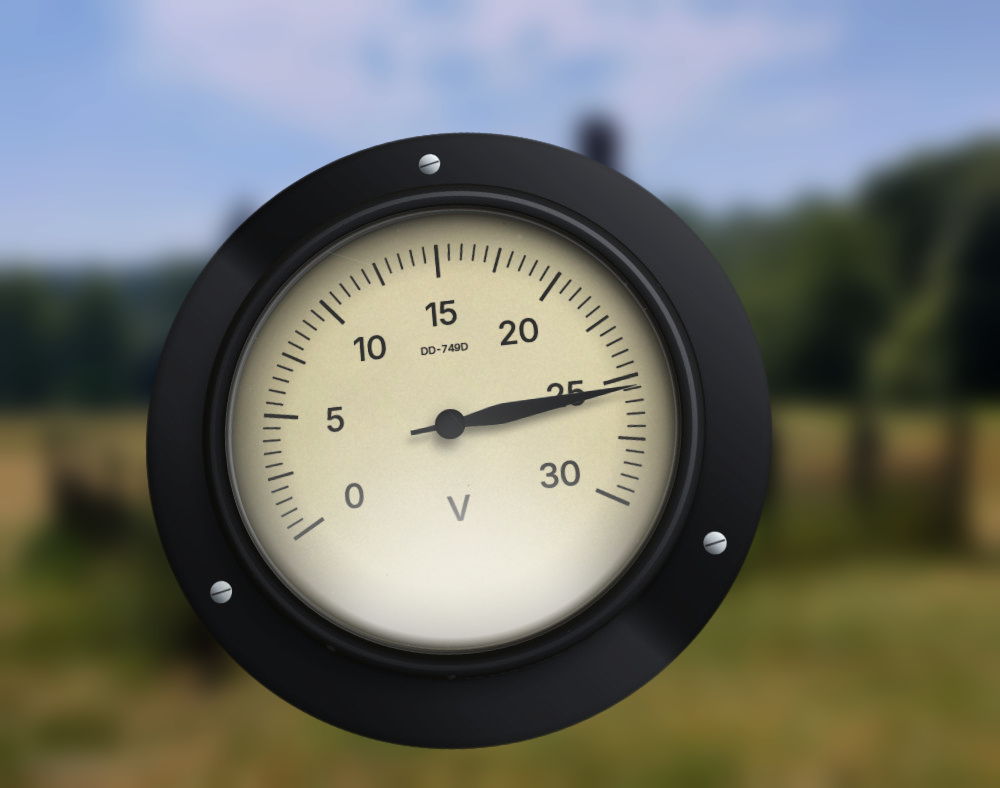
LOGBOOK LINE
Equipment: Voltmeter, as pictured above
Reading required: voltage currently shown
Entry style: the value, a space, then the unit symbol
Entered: 25.5 V
